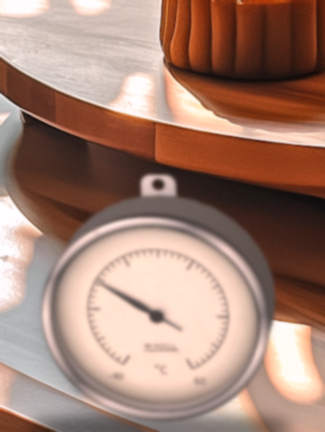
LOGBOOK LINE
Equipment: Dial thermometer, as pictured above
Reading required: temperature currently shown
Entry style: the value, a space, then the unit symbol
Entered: -10 °C
